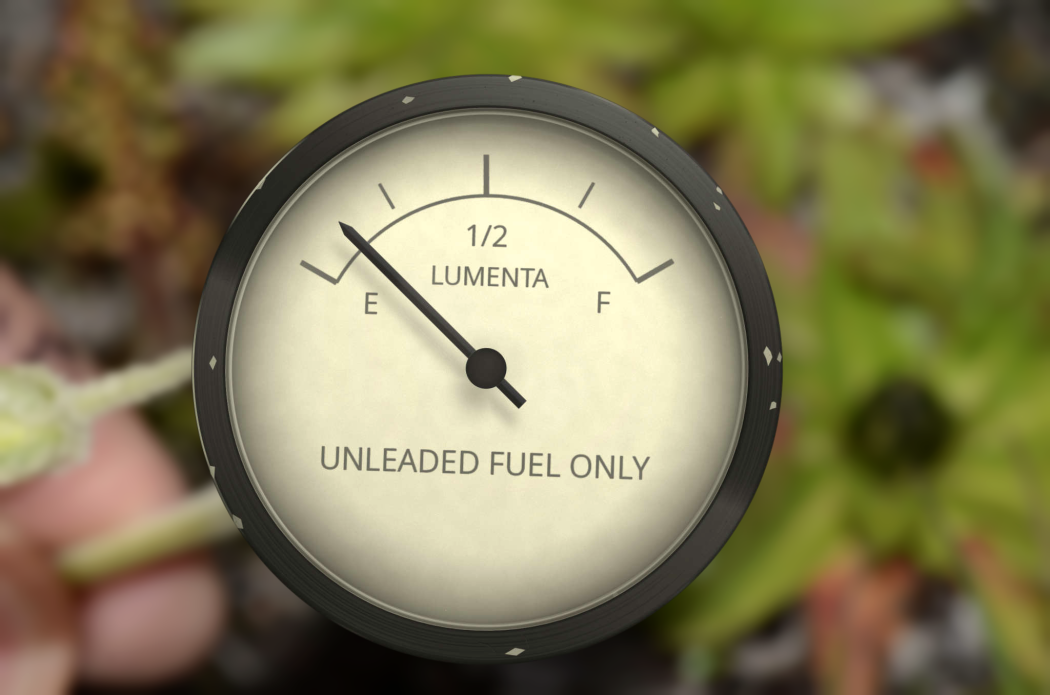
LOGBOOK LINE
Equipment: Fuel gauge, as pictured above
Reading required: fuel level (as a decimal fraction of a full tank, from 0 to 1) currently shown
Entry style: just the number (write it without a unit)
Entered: 0.125
